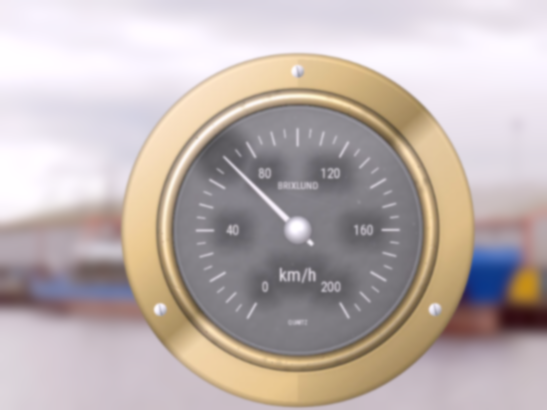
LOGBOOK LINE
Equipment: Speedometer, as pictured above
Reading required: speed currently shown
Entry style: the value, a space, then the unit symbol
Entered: 70 km/h
